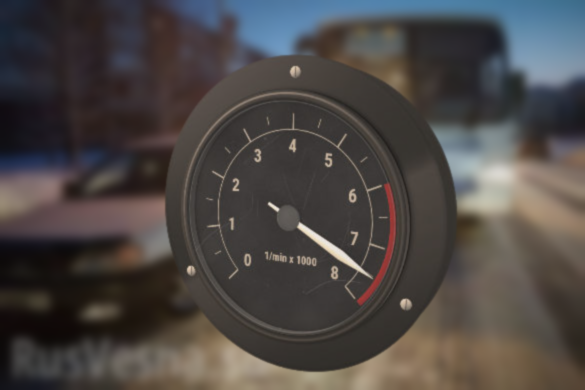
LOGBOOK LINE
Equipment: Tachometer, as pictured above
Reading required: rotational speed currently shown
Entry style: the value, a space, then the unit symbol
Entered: 7500 rpm
